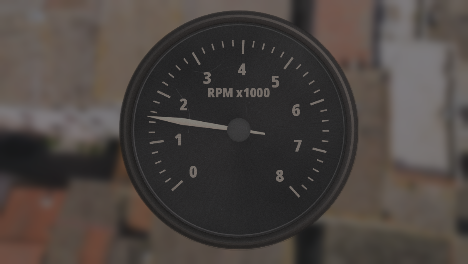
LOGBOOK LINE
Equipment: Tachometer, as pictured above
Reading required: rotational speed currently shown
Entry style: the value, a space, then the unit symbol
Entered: 1500 rpm
